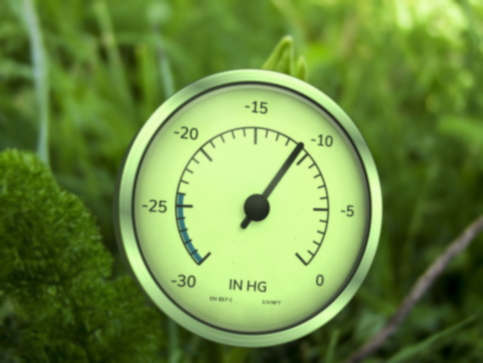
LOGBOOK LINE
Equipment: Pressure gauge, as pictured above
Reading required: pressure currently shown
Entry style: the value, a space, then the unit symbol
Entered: -11 inHg
